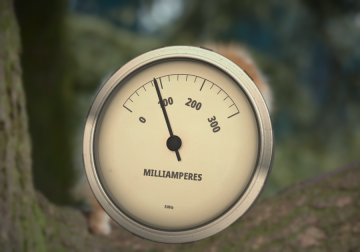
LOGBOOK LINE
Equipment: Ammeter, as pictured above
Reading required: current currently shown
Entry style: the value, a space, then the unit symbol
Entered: 90 mA
